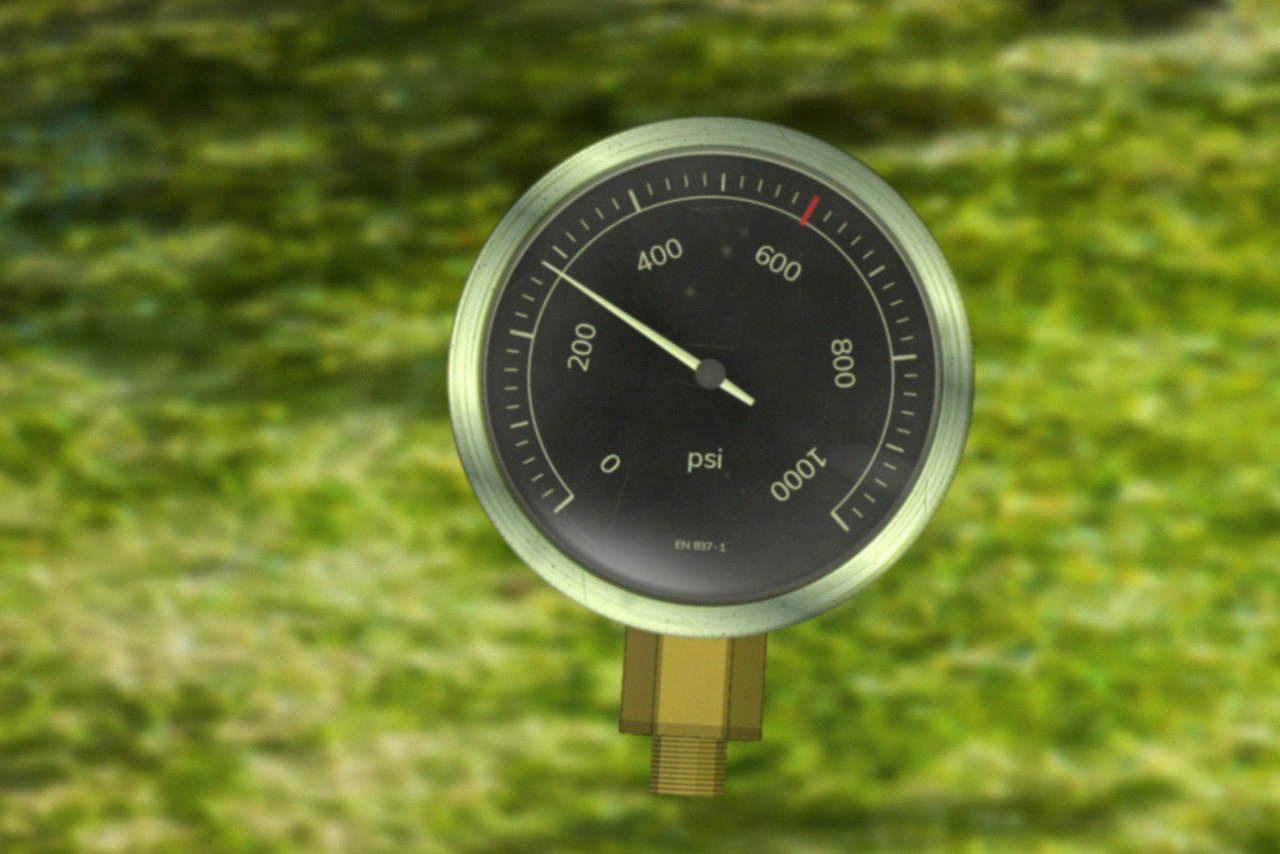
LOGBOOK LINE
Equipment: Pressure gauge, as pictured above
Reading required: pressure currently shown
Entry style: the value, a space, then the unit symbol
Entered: 280 psi
